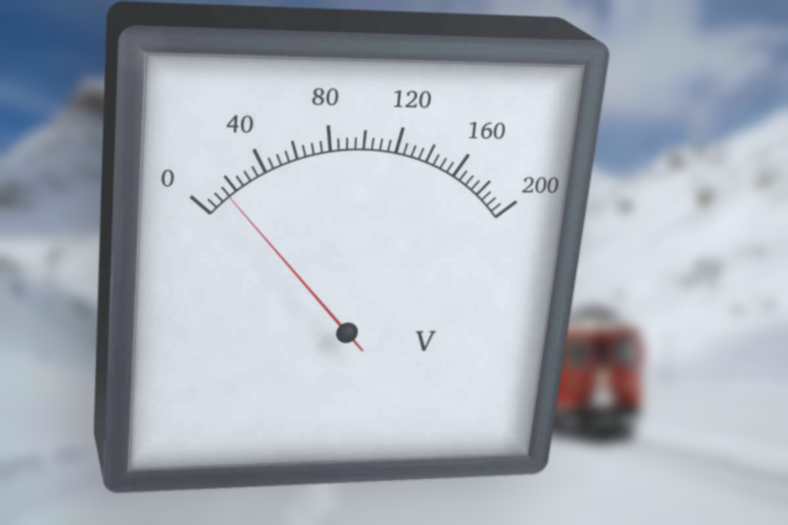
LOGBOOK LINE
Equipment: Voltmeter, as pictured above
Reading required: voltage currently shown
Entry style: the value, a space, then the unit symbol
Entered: 15 V
